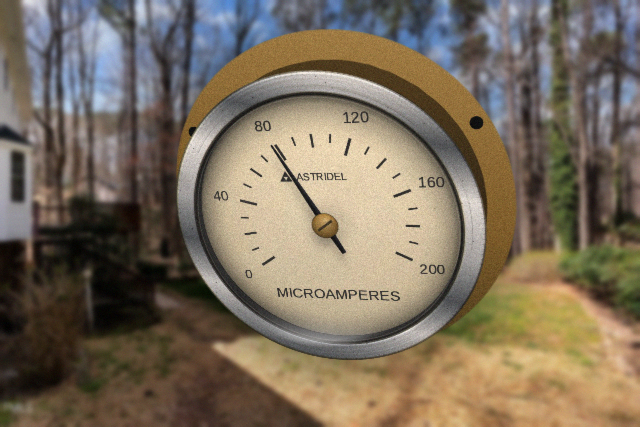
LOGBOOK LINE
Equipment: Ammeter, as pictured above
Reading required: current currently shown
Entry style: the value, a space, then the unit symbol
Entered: 80 µA
